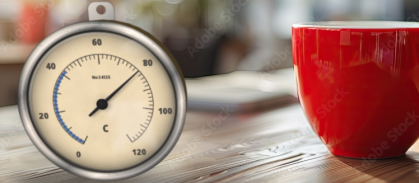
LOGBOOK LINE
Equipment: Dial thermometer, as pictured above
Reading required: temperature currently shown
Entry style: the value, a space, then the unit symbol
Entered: 80 °C
